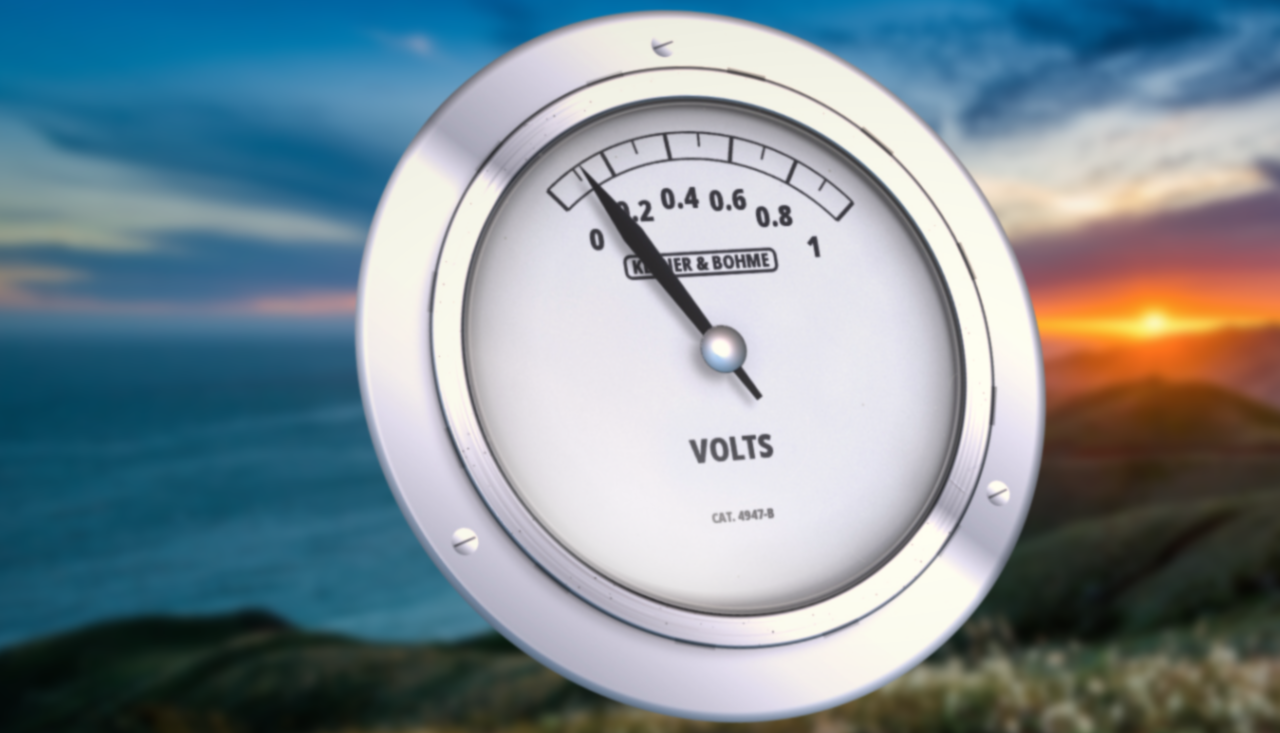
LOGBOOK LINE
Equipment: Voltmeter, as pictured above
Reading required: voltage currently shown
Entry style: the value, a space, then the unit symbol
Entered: 0.1 V
